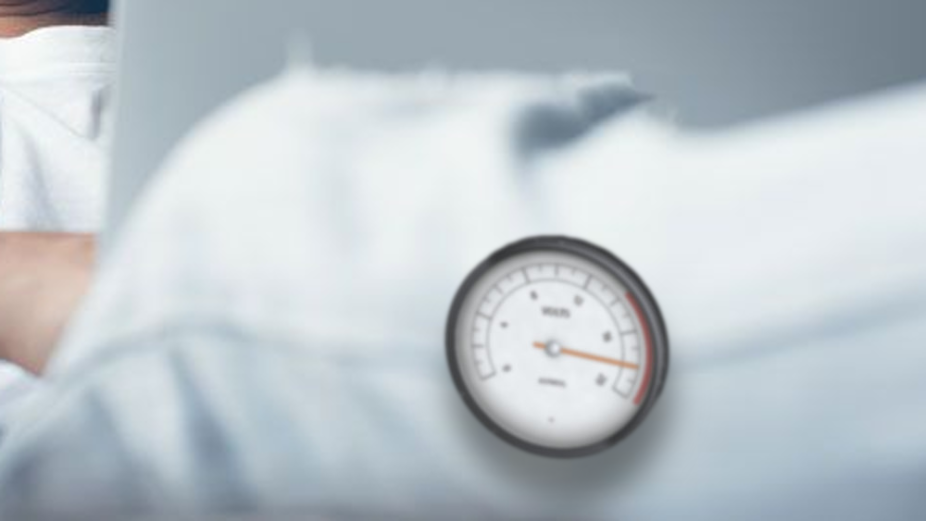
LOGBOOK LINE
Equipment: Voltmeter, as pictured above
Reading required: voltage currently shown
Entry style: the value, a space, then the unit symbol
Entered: 18 V
